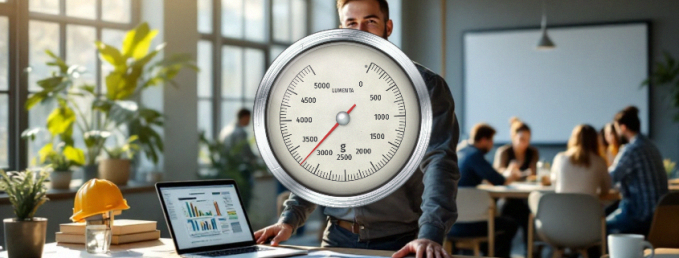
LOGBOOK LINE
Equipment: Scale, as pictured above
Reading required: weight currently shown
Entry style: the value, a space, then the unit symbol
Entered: 3250 g
